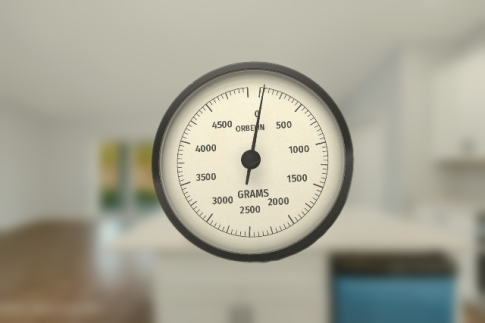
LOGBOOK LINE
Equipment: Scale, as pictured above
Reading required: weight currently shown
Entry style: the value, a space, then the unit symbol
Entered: 50 g
